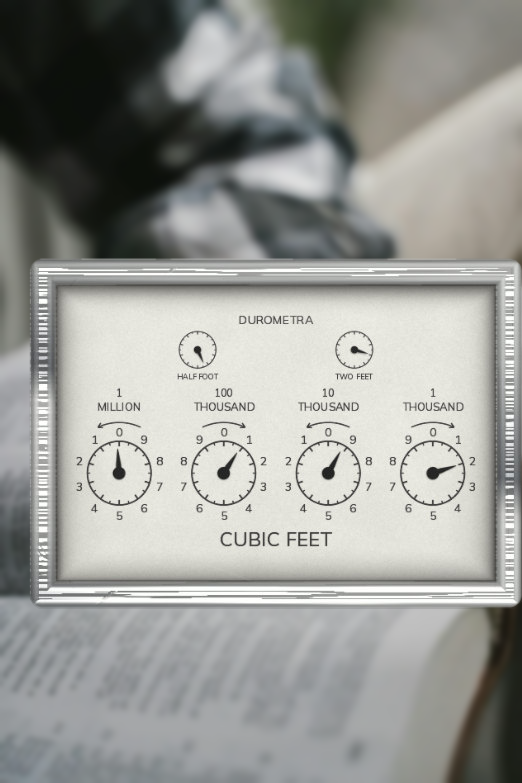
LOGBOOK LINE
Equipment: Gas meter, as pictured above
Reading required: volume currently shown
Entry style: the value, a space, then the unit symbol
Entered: 9200 ft³
